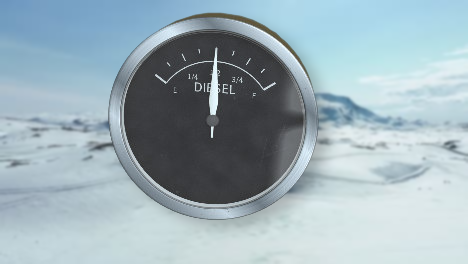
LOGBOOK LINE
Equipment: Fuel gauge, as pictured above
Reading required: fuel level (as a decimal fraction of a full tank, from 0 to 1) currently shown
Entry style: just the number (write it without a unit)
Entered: 0.5
